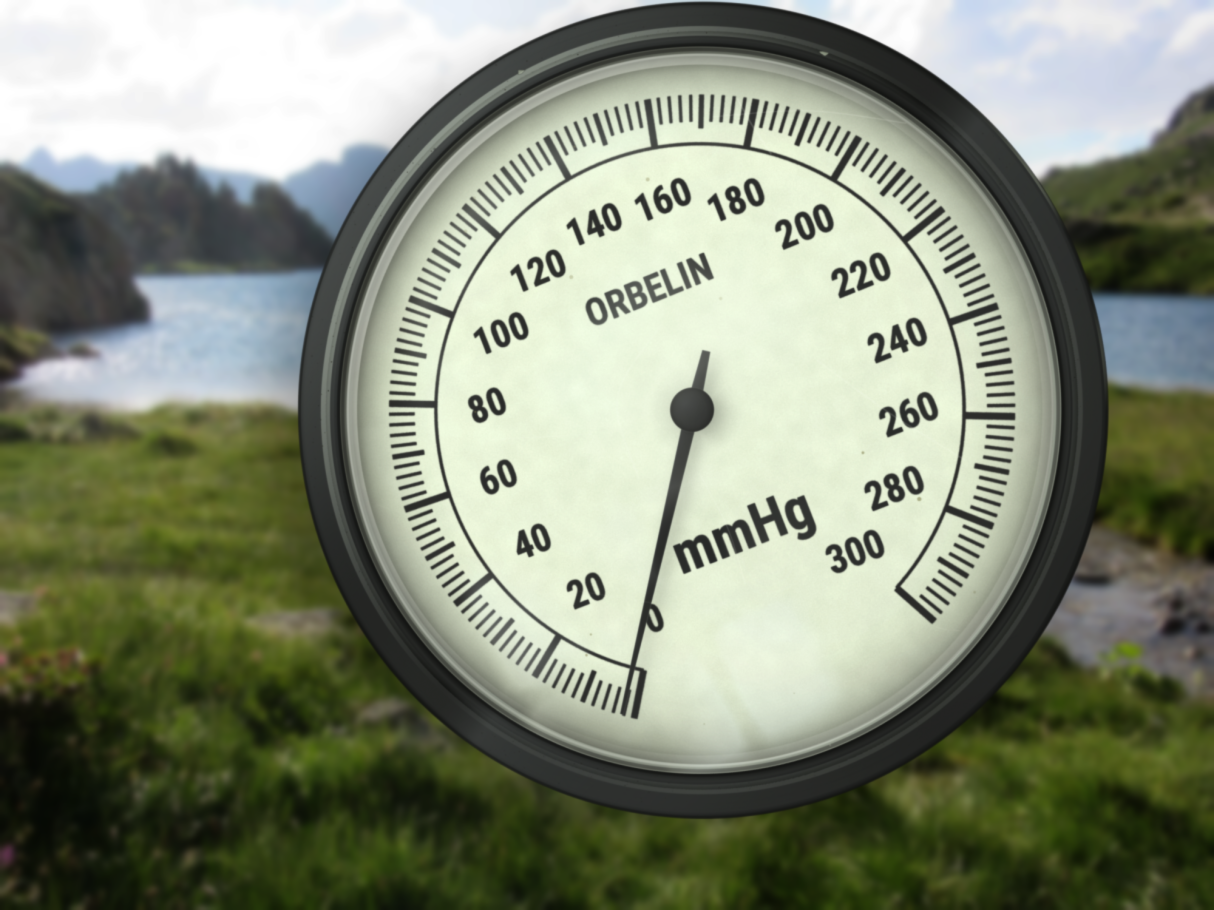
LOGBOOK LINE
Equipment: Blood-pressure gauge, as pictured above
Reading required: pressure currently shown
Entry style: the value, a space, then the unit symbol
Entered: 2 mmHg
